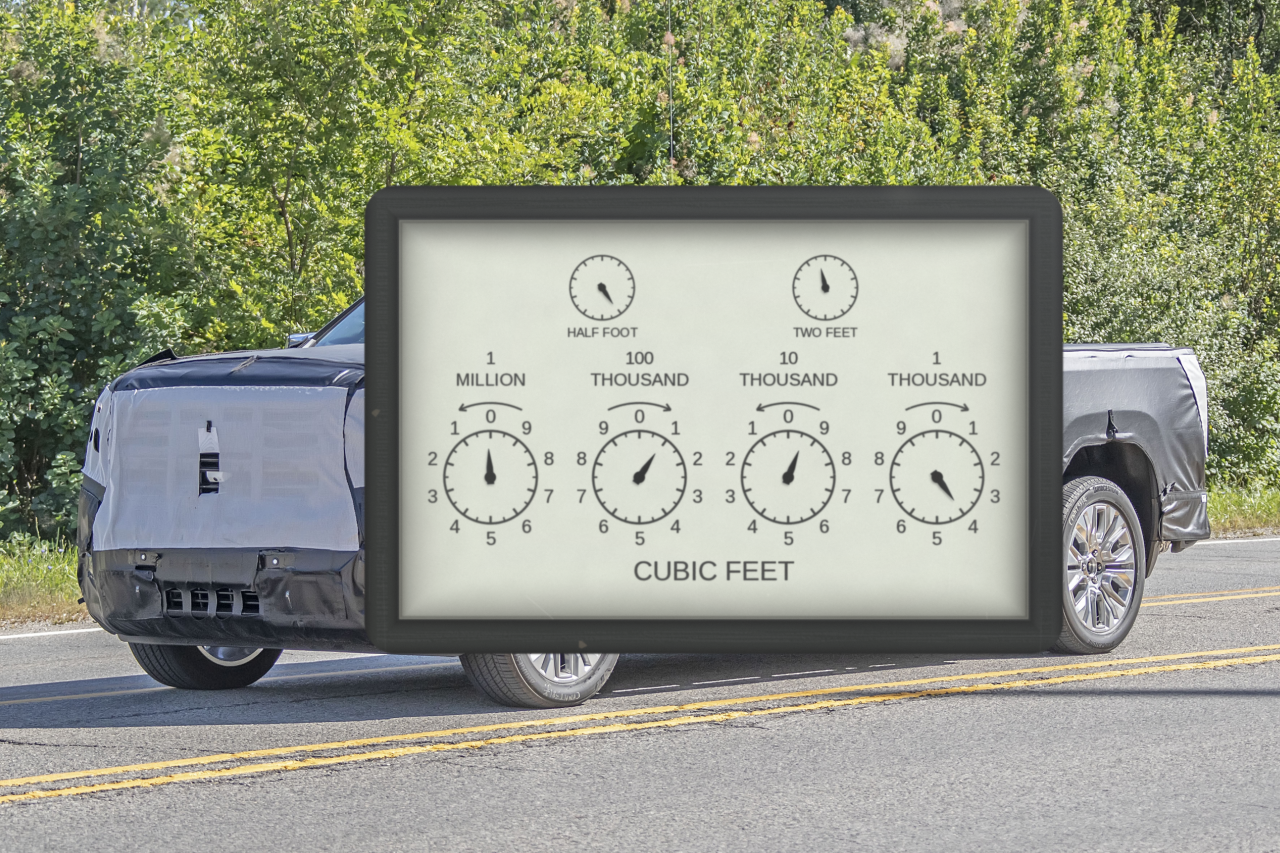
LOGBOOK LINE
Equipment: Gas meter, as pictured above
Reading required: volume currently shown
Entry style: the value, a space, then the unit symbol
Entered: 9400 ft³
